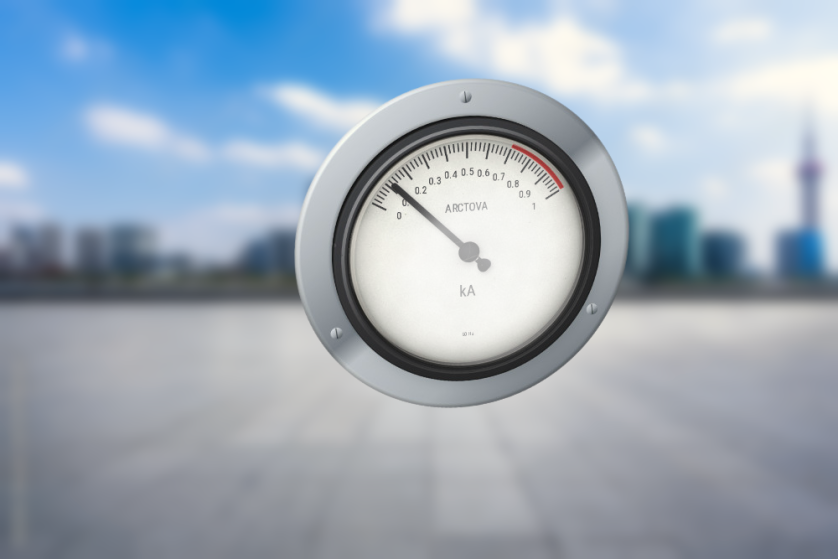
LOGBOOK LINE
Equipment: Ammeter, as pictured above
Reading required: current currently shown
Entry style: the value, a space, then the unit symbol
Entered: 0.12 kA
